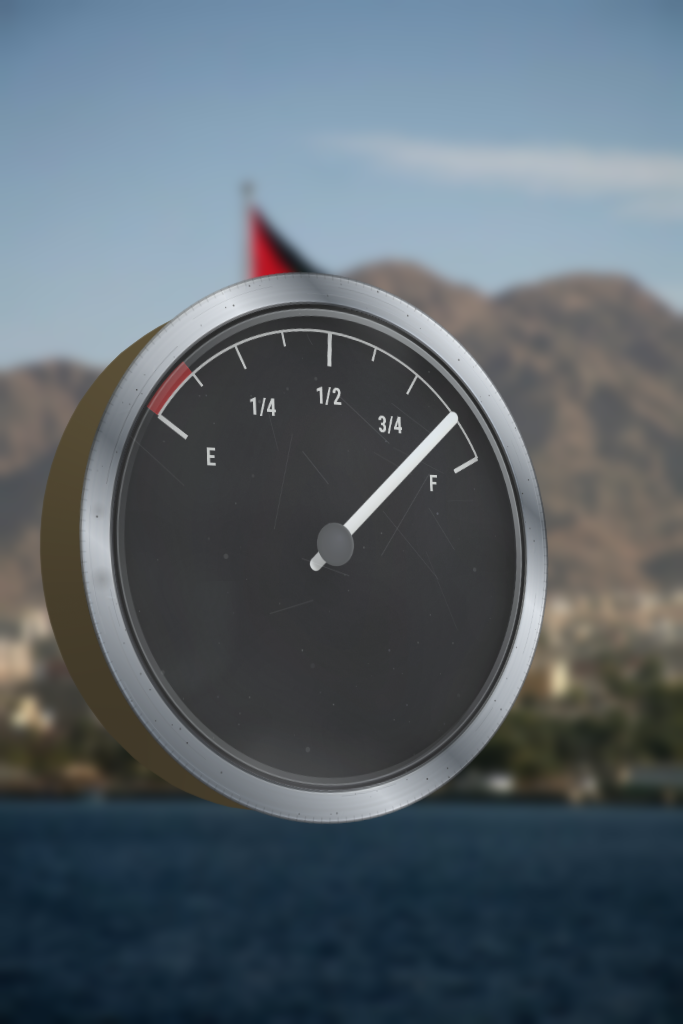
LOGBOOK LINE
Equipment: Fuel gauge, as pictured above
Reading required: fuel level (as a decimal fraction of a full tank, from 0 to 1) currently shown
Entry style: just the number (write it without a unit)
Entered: 0.875
